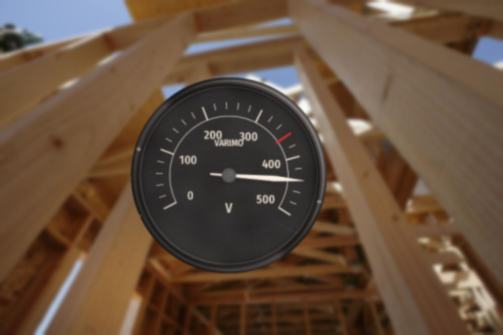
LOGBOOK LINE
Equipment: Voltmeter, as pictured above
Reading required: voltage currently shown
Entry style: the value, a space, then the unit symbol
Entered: 440 V
